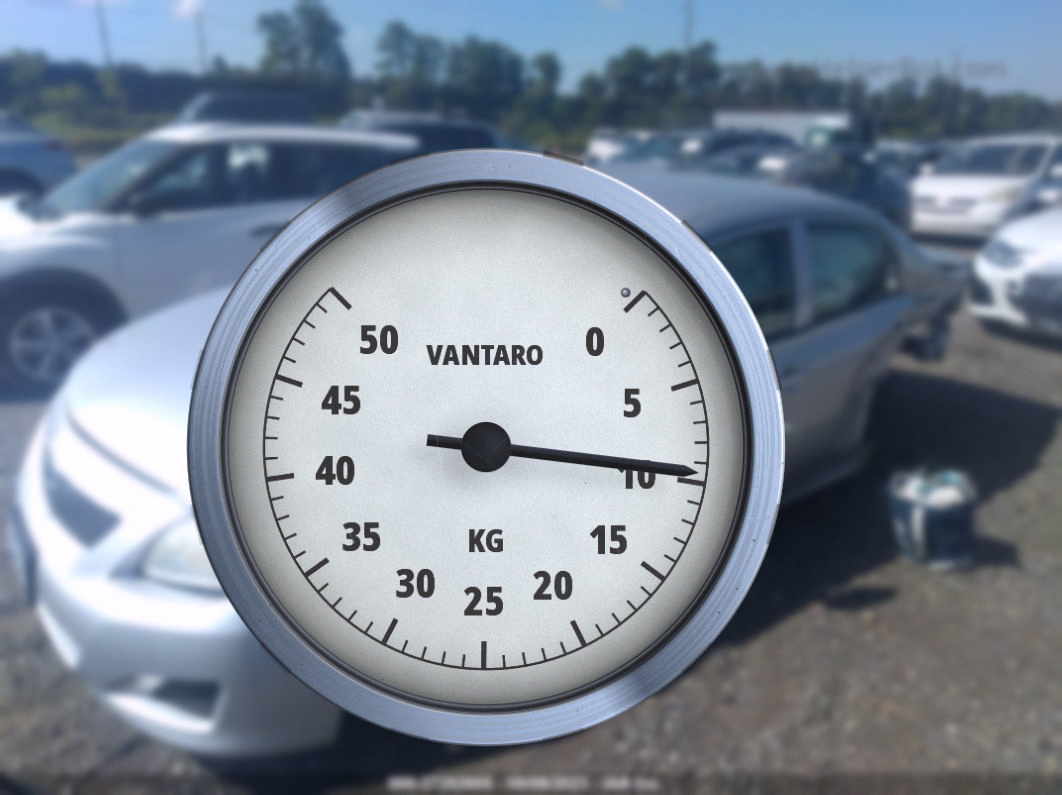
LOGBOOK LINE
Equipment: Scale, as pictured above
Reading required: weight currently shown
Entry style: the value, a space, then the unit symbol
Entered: 9.5 kg
